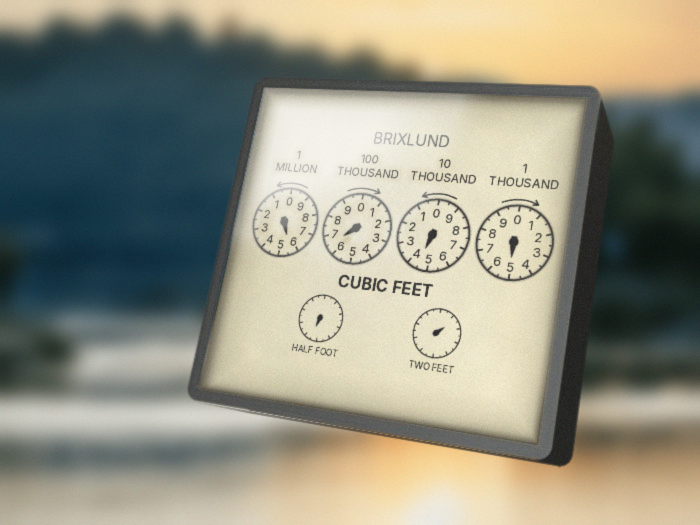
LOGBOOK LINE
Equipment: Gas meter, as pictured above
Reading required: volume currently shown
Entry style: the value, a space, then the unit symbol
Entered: 564500 ft³
